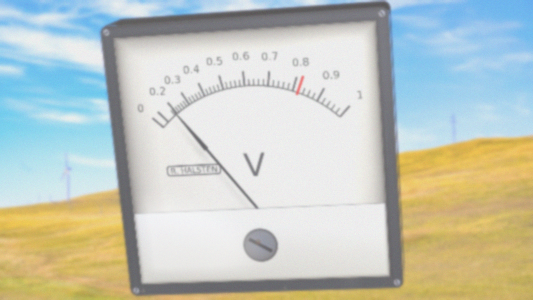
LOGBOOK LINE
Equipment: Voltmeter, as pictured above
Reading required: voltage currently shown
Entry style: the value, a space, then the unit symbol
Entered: 0.2 V
